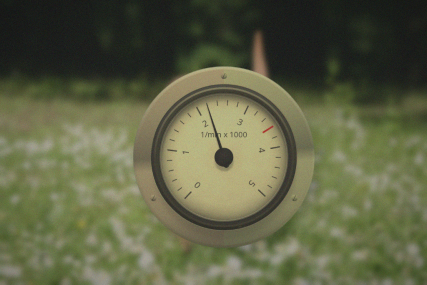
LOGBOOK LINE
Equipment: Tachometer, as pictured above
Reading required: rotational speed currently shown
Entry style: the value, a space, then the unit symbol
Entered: 2200 rpm
